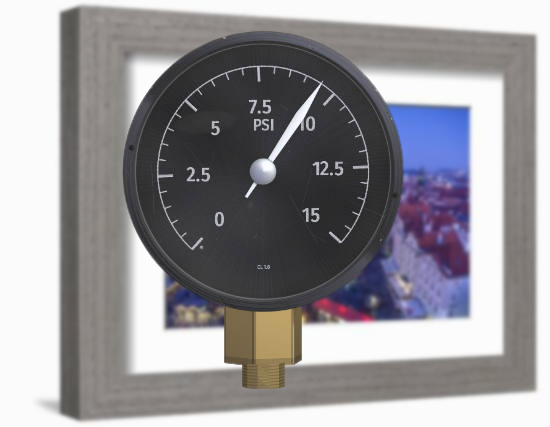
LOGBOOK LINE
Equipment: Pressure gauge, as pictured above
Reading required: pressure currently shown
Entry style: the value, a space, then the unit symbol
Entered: 9.5 psi
